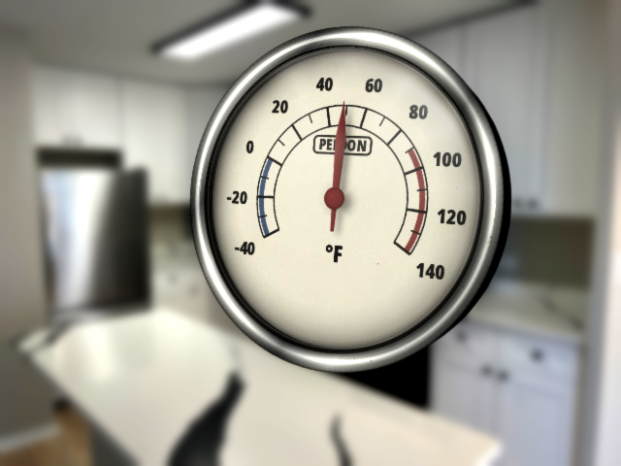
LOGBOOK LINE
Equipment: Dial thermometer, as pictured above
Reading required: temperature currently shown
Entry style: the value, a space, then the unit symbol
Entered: 50 °F
